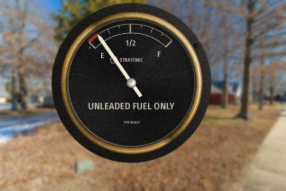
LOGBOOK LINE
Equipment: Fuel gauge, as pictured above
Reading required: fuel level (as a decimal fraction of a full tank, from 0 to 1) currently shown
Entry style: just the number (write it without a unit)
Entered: 0.125
